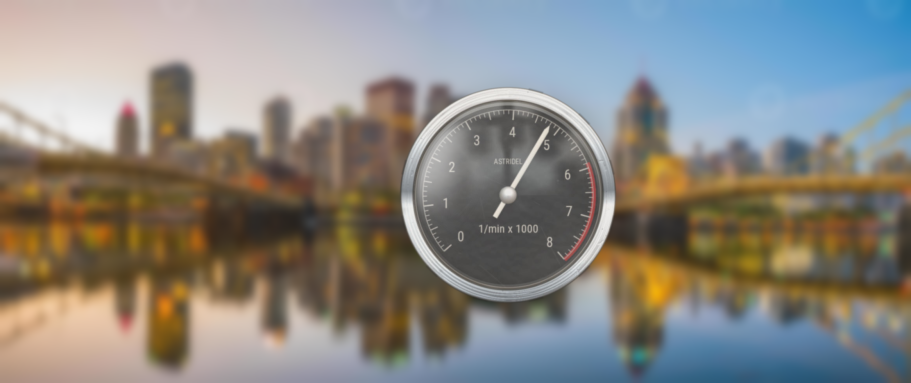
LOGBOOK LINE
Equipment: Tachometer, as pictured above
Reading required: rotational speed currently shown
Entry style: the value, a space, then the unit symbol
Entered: 4800 rpm
